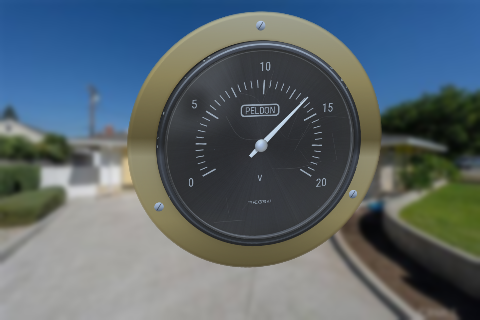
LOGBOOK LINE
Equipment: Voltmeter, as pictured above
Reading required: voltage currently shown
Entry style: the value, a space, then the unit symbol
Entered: 13.5 V
